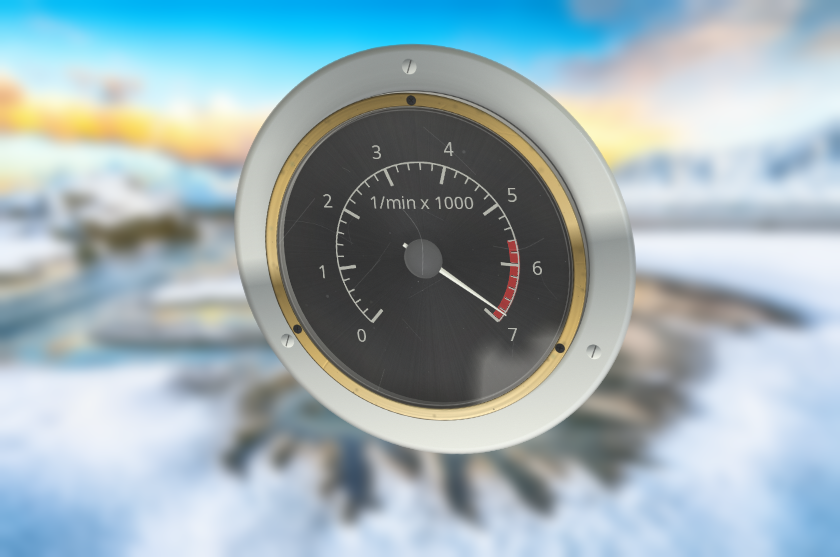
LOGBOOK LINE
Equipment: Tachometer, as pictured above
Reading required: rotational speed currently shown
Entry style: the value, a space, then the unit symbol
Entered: 6800 rpm
